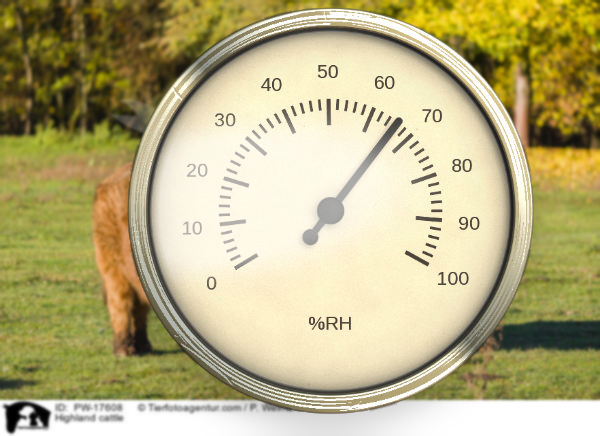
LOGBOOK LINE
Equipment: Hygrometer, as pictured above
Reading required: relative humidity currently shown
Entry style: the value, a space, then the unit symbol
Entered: 66 %
